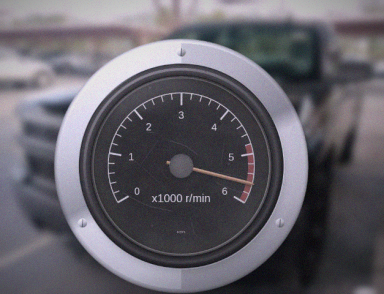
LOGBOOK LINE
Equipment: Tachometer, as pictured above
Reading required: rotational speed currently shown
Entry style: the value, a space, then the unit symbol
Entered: 5600 rpm
